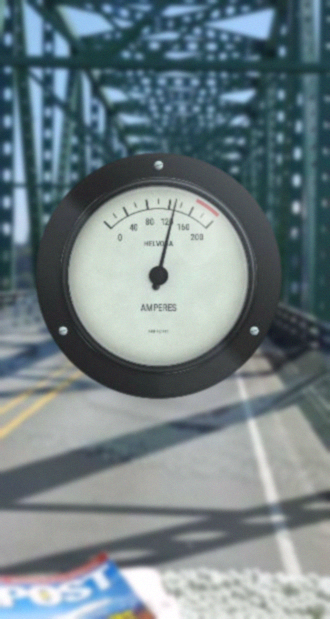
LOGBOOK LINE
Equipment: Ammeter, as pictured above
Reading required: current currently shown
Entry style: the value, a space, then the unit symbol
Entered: 130 A
